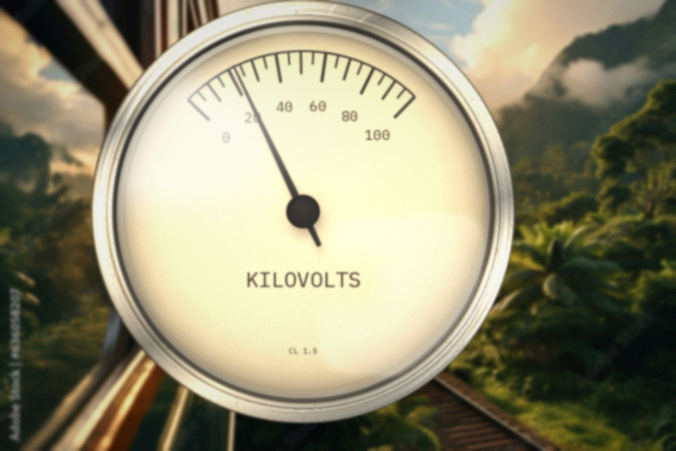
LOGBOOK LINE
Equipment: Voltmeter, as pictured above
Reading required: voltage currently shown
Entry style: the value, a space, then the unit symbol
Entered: 22.5 kV
